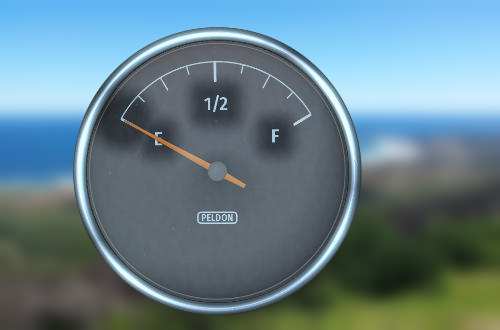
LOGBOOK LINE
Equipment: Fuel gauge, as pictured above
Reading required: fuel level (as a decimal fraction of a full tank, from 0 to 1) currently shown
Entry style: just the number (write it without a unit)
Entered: 0
